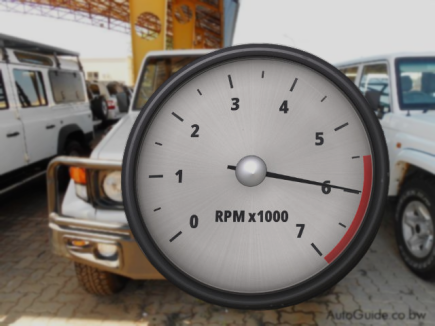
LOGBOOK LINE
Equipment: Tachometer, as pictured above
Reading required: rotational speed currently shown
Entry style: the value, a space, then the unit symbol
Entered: 6000 rpm
